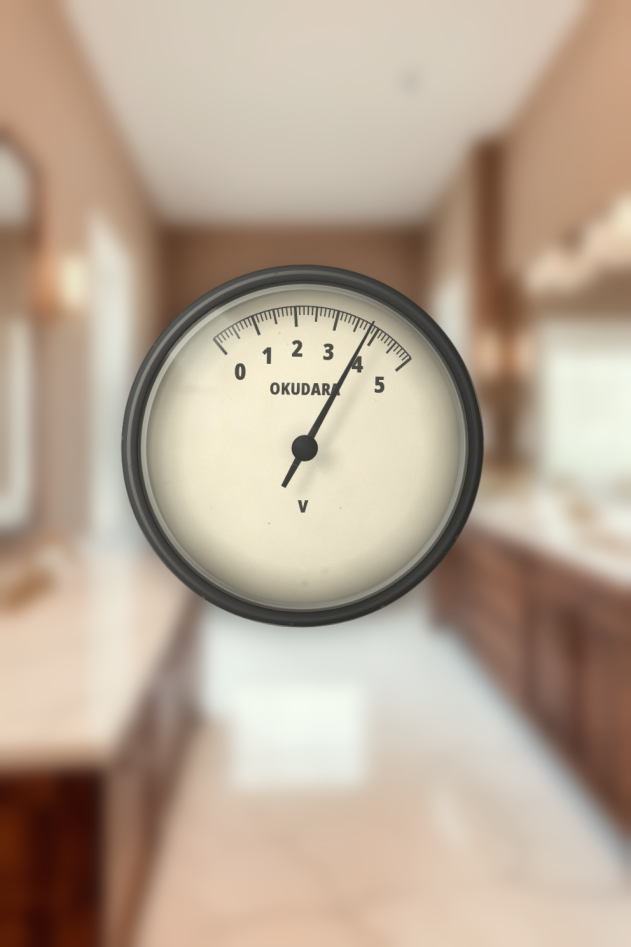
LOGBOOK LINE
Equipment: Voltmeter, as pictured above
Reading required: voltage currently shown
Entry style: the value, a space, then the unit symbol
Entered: 3.8 V
